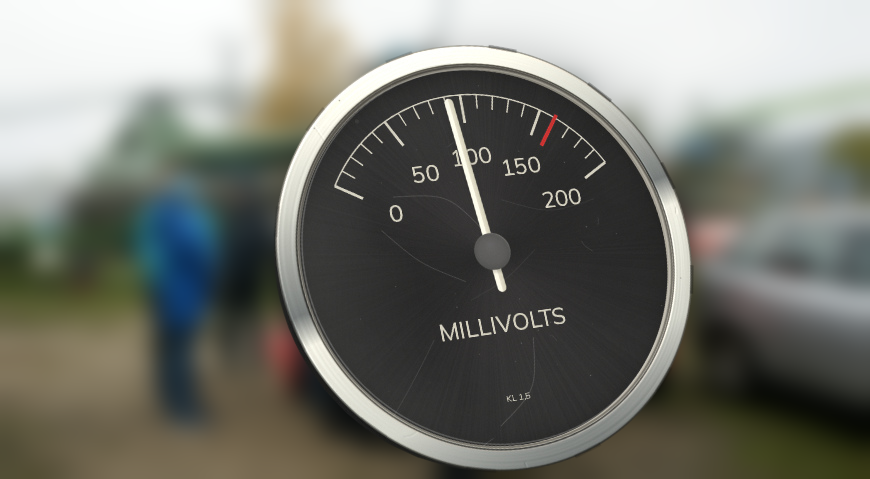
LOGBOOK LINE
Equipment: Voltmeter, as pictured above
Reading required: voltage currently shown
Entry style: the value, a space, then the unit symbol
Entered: 90 mV
